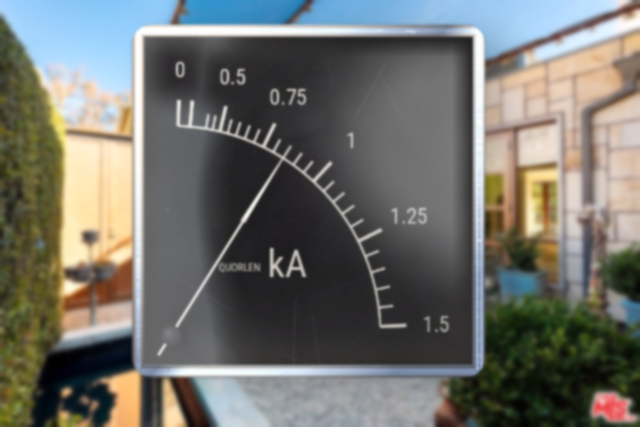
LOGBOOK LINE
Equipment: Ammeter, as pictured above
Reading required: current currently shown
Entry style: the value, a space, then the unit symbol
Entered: 0.85 kA
